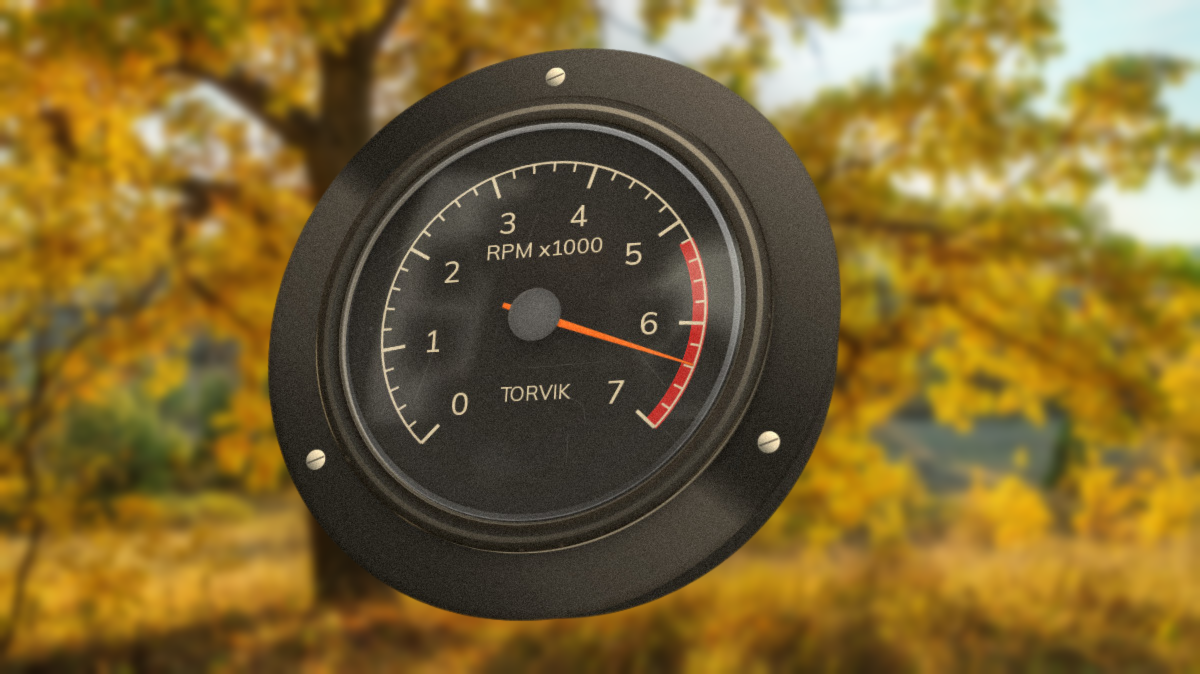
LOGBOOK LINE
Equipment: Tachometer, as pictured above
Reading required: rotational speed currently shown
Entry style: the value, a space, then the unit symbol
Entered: 6400 rpm
